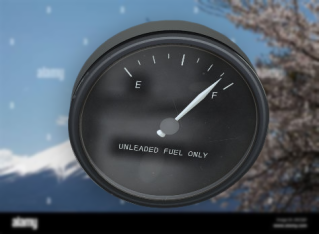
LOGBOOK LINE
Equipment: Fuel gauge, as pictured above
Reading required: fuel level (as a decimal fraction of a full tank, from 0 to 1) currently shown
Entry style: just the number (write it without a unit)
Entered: 0.875
